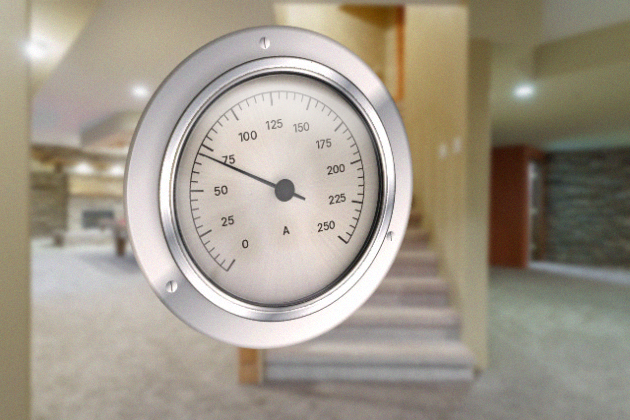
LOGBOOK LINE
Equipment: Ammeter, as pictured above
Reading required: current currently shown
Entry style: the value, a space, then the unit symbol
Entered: 70 A
